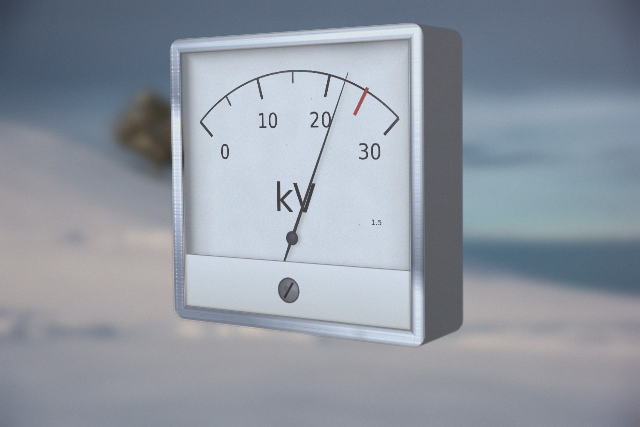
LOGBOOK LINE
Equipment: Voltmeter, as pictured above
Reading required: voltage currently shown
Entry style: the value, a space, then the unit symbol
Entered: 22.5 kV
